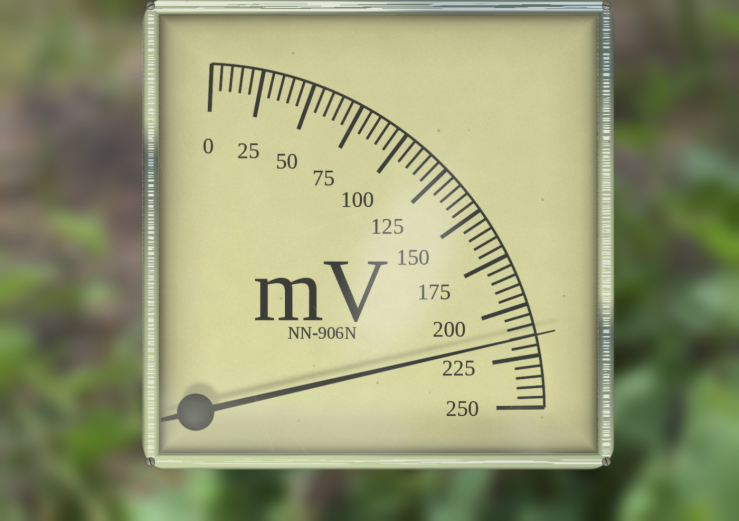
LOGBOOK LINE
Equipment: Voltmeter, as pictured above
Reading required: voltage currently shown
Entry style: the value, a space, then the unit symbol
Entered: 215 mV
